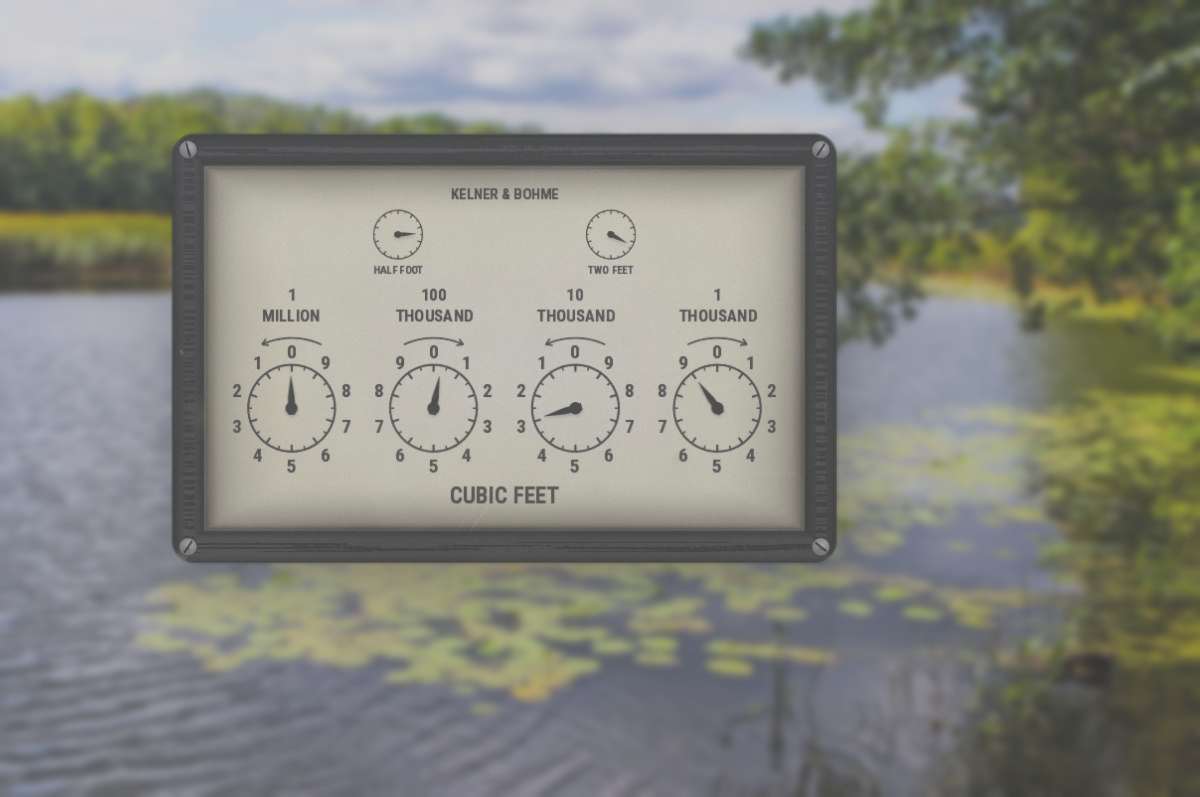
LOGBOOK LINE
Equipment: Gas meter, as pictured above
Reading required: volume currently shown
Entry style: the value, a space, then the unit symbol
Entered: 2900 ft³
